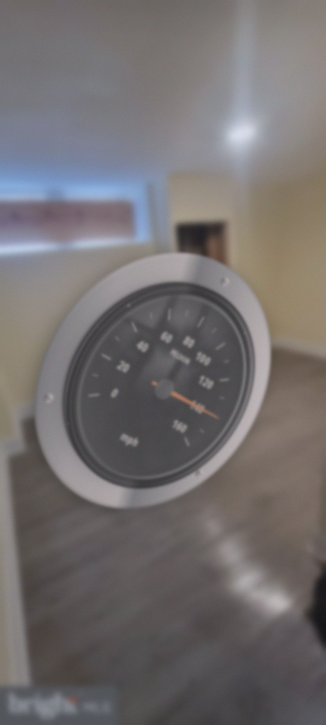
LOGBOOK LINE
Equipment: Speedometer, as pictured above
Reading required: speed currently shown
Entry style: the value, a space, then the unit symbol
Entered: 140 mph
